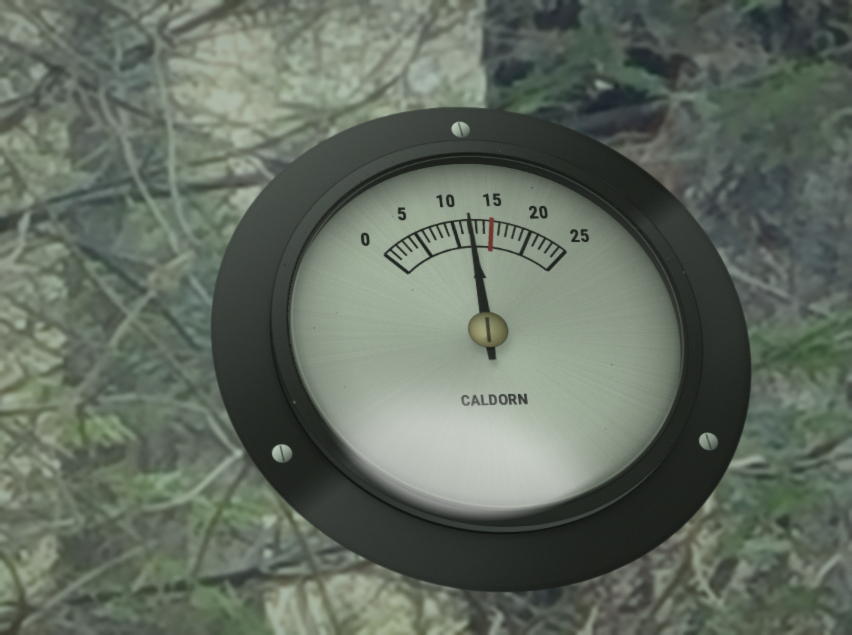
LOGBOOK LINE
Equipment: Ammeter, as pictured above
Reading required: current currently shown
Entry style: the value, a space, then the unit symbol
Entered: 12 A
